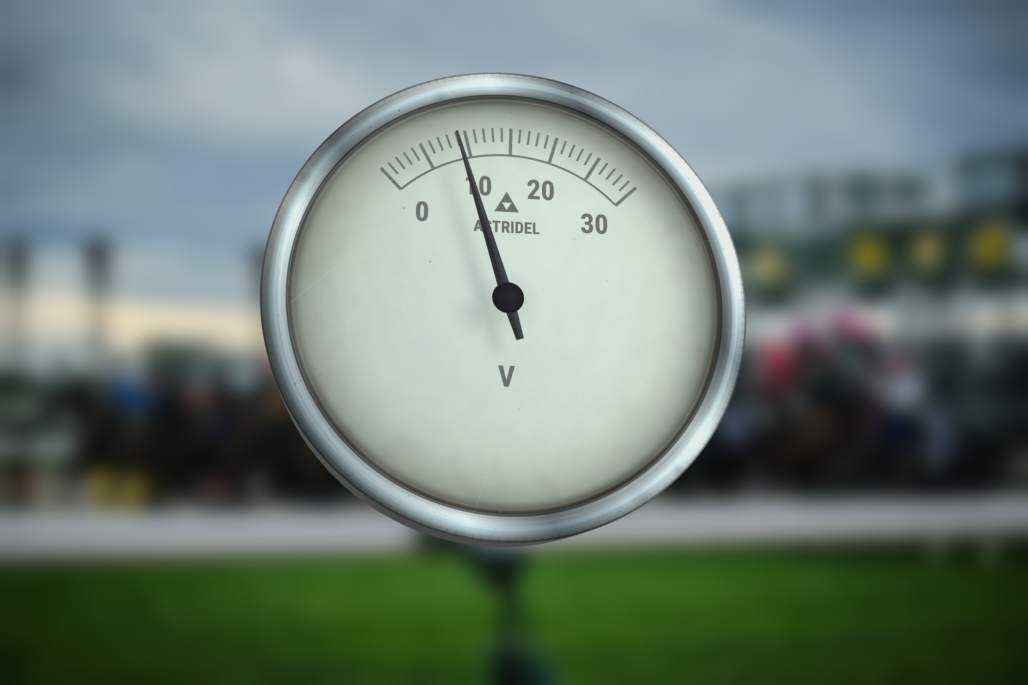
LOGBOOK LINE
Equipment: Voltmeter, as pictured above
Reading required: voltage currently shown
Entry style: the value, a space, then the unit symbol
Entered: 9 V
